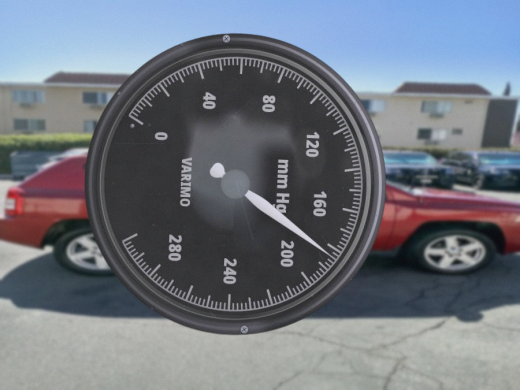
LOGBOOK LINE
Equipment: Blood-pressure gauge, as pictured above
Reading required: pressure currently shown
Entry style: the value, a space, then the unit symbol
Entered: 184 mmHg
